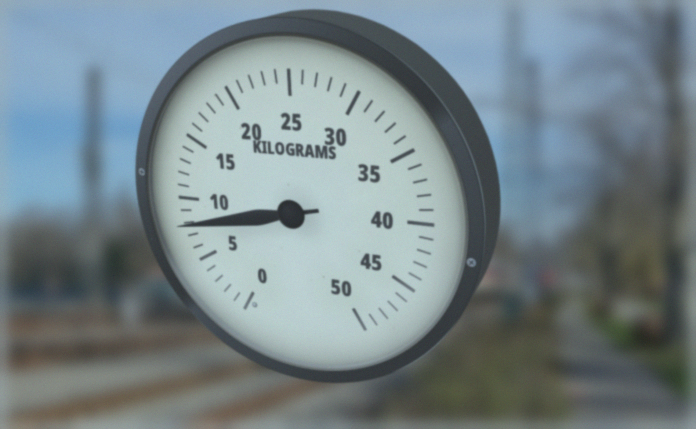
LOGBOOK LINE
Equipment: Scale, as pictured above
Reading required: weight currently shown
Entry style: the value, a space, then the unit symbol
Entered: 8 kg
